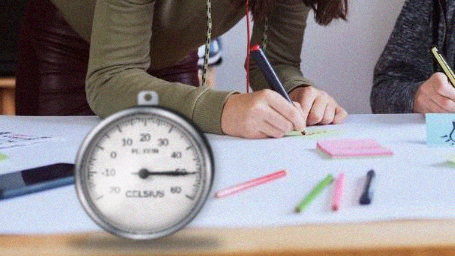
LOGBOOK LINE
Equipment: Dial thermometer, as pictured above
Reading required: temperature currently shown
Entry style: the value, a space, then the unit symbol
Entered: 50 °C
